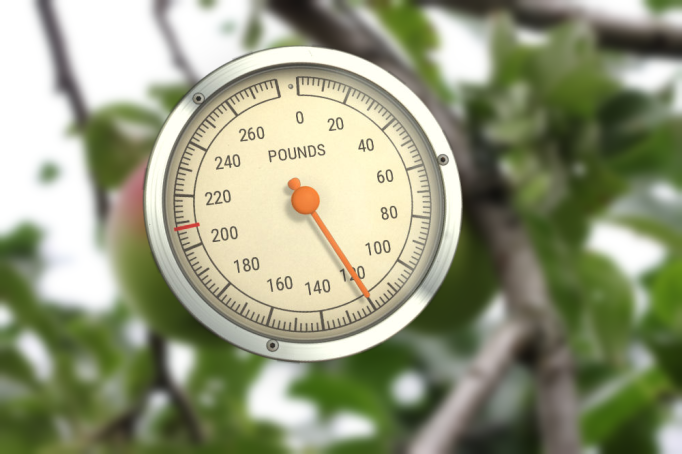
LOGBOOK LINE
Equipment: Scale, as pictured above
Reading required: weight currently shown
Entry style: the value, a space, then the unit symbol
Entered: 120 lb
